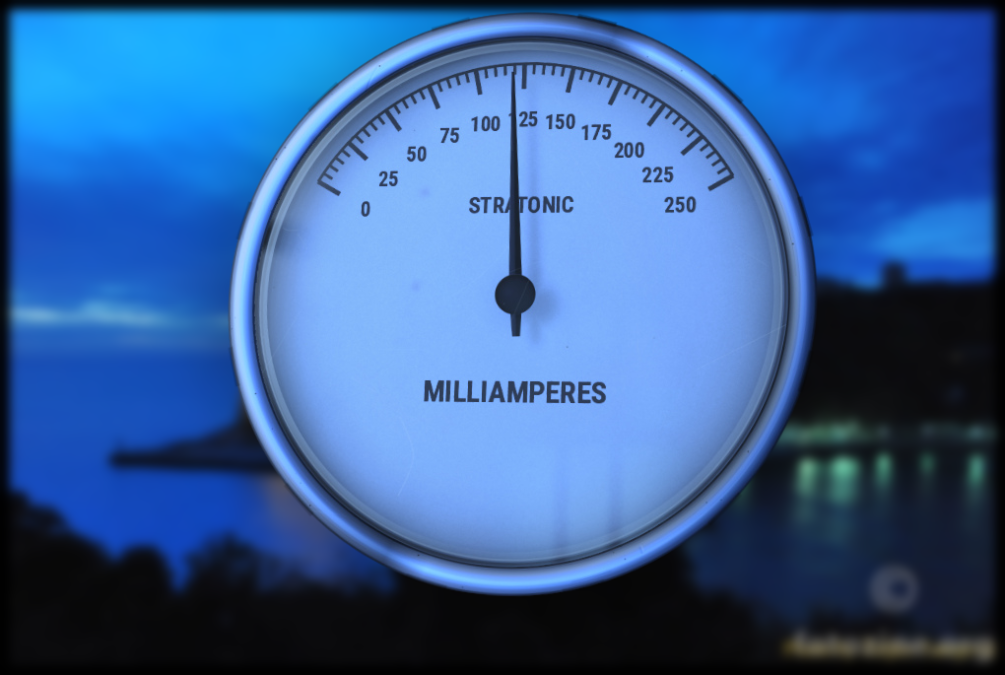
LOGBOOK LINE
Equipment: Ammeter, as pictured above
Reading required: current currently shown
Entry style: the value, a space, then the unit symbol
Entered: 120 mA
